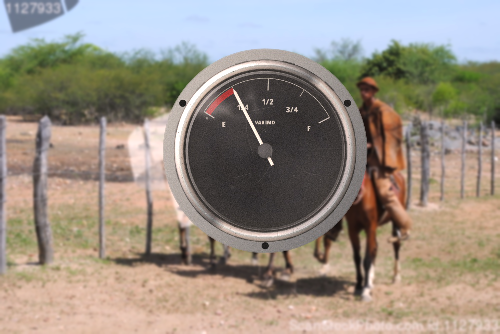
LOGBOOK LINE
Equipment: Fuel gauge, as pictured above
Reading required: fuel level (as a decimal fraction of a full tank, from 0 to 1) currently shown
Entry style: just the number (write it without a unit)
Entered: 0.25
